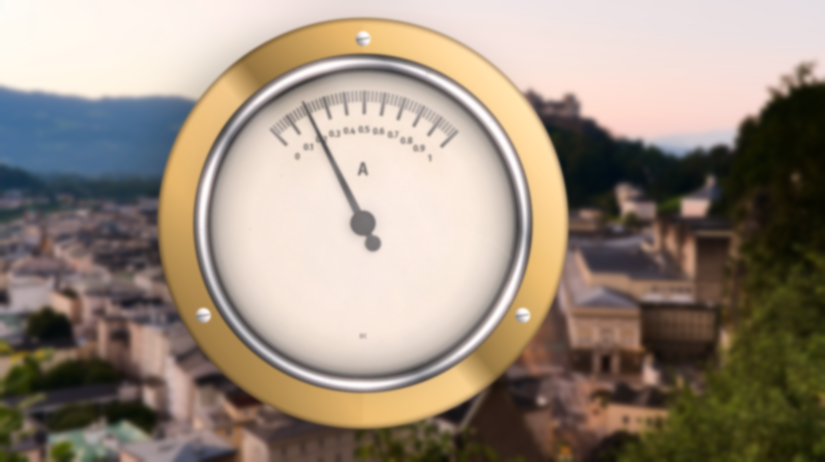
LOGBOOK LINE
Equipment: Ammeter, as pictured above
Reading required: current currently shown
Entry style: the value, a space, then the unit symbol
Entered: 0.2 A
